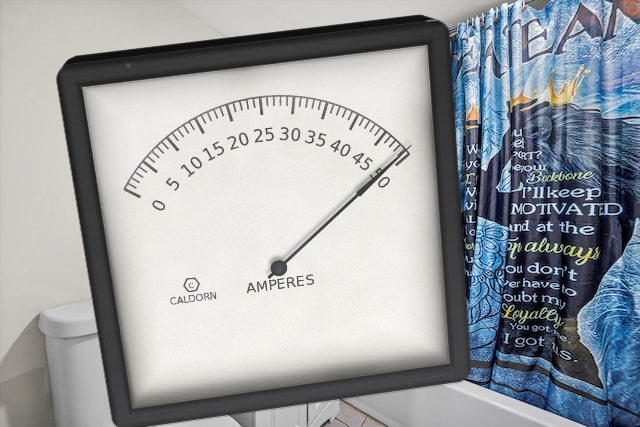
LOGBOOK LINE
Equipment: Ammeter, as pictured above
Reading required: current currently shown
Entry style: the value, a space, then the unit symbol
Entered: 49 A
